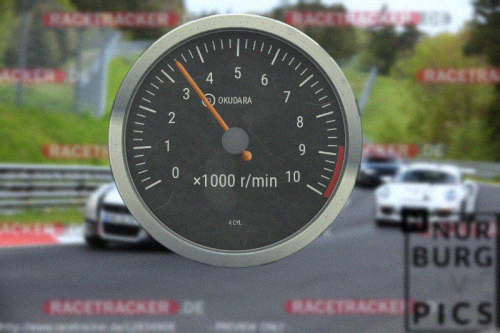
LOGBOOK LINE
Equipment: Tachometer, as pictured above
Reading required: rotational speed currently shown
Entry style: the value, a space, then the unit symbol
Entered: 3400 rpm
